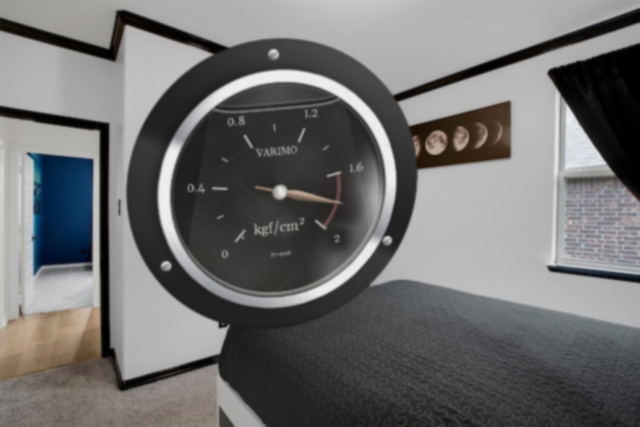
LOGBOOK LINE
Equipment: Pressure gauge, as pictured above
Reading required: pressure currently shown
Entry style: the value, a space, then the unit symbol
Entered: 1.8 kg/cm²
